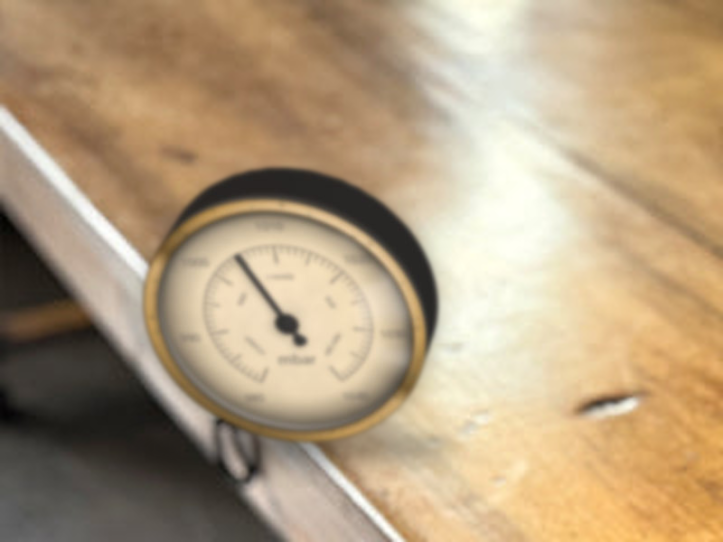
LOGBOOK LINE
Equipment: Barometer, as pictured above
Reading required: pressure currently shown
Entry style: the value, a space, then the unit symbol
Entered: 1005 mbar
